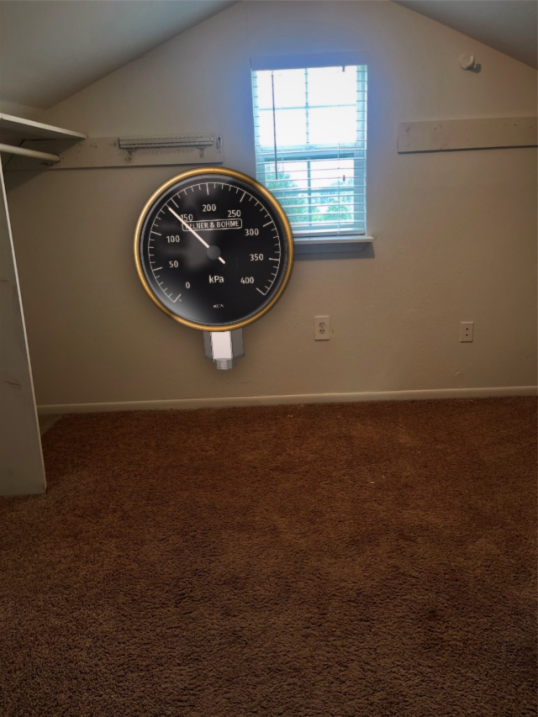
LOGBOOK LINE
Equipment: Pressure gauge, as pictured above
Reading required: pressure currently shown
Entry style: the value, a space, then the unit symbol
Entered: 140 kPa
